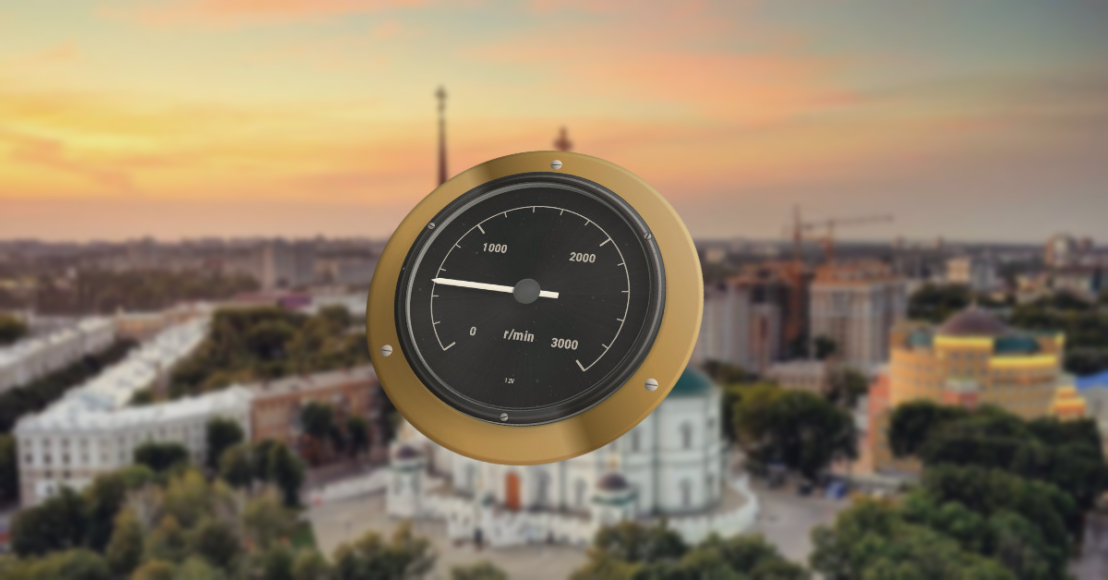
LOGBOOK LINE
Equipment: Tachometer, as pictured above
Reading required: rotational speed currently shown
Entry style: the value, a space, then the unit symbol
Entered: 500 rpm
